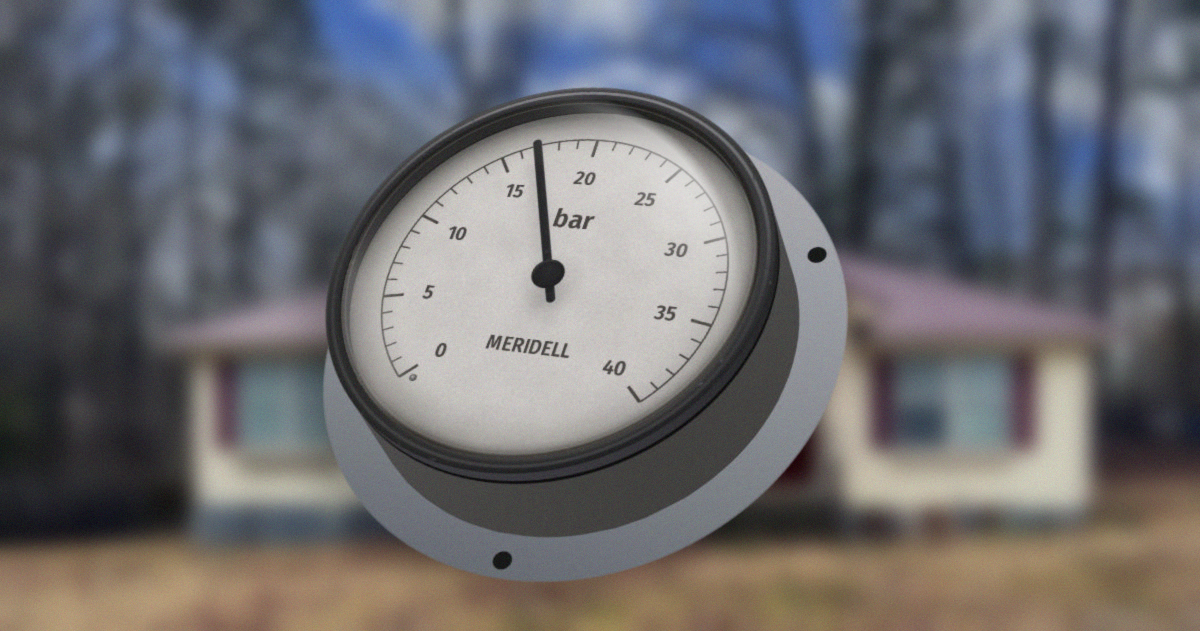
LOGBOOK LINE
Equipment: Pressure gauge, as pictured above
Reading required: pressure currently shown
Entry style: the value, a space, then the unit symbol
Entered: 17 bar
